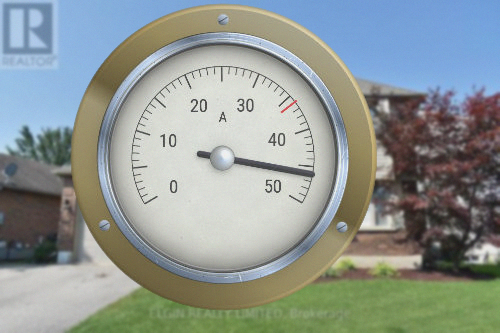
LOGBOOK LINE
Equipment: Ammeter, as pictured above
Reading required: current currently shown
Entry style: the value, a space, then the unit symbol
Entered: 46 A
